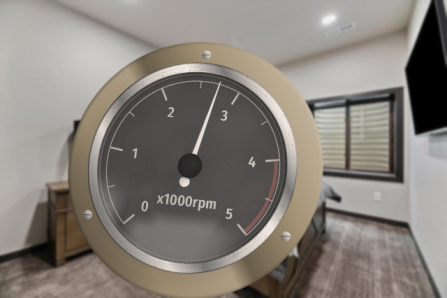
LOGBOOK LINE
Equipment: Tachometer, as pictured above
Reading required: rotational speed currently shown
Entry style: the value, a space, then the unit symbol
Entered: 2750 rpm
